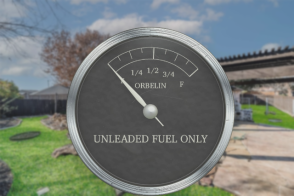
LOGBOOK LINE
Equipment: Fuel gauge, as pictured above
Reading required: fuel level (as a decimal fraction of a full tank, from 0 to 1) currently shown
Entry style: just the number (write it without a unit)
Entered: 0
